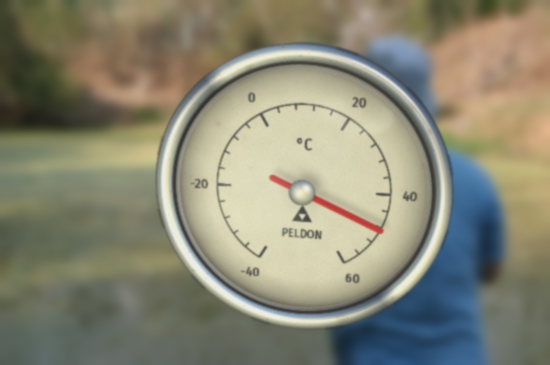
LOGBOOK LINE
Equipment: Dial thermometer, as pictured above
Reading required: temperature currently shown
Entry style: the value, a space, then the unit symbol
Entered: 48 °C
